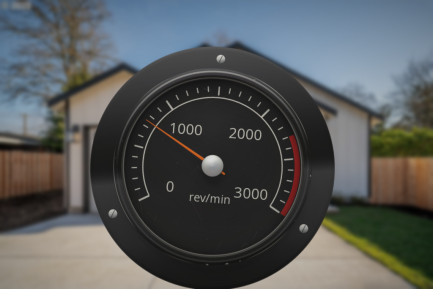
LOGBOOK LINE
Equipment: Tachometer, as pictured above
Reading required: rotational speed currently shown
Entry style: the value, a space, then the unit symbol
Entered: 750 rpm
